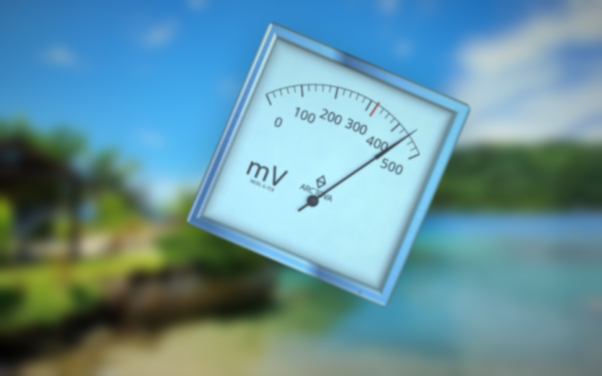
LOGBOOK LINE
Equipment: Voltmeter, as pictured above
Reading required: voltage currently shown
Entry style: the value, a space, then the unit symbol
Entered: 440 mV
